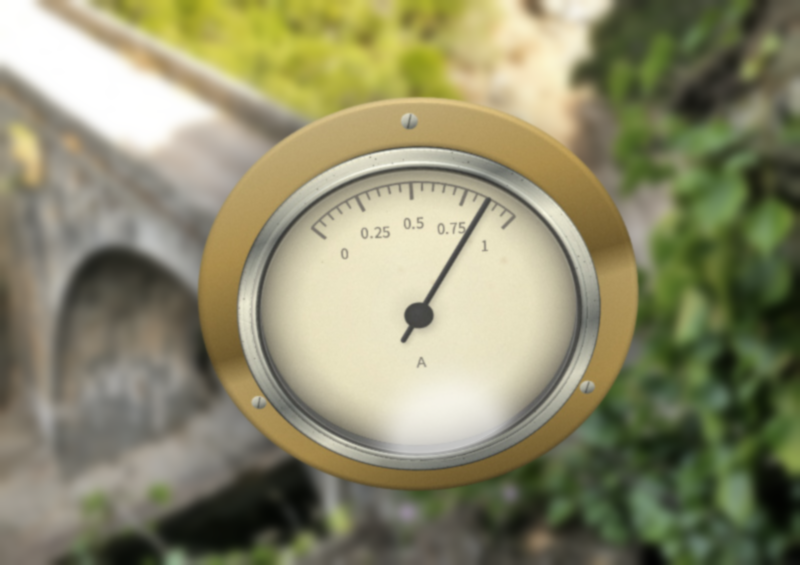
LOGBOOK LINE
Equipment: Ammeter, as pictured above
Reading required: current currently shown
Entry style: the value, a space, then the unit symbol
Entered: 0.85 A
